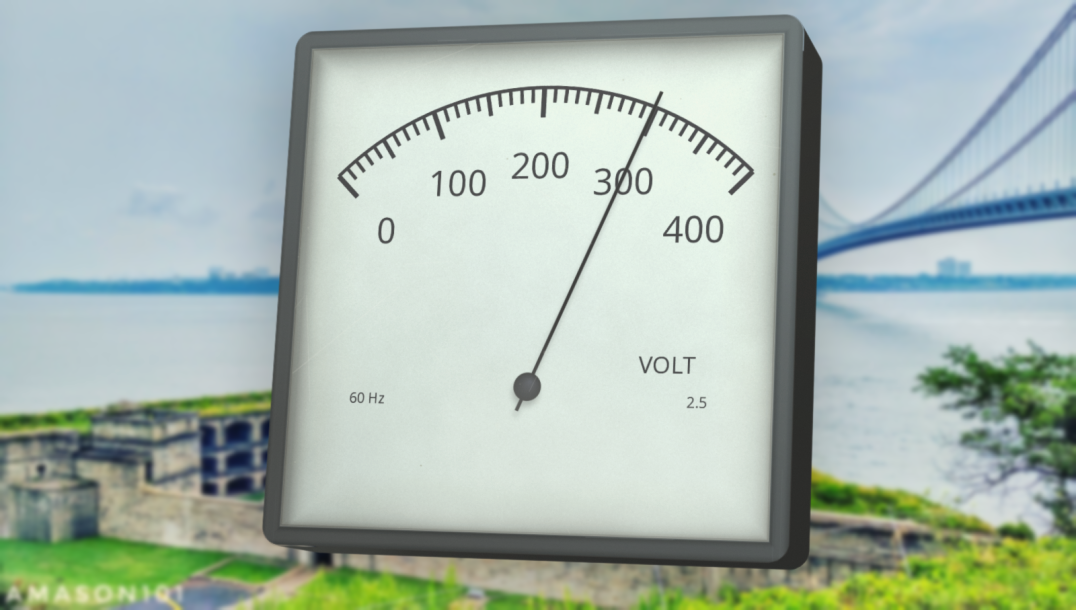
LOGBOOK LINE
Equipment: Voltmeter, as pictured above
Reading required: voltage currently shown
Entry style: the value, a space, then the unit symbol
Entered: 300 V
